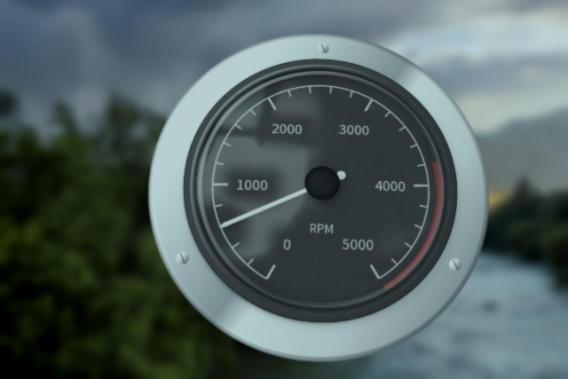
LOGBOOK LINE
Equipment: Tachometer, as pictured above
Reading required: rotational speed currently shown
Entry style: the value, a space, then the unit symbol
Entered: 600 rpm
